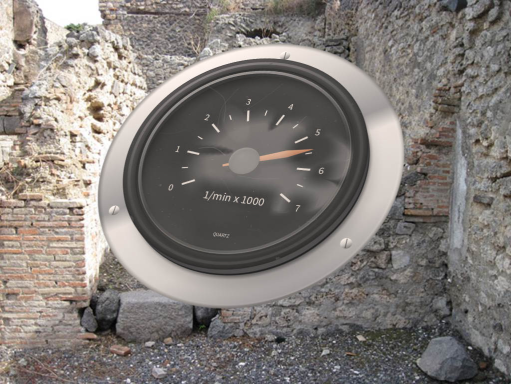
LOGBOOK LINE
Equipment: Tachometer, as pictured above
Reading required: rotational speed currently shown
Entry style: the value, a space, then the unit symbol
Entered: 5500 rpm
